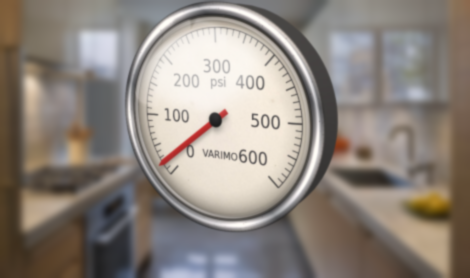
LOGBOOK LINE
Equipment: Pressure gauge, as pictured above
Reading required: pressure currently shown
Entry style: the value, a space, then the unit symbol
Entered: 20 psi
